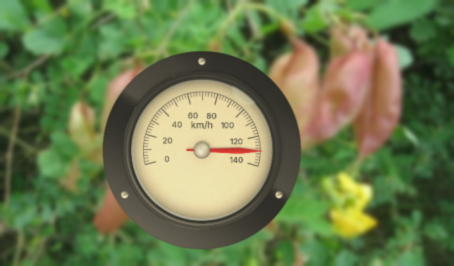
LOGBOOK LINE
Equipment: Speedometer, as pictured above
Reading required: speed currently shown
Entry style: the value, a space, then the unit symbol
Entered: 130 km/h
